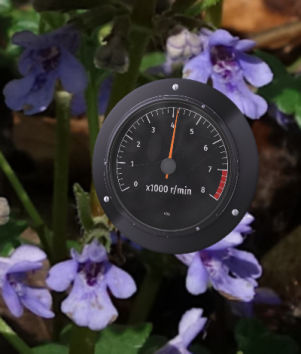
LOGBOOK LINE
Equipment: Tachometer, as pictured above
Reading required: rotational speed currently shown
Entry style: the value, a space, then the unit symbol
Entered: 4200 rpm
